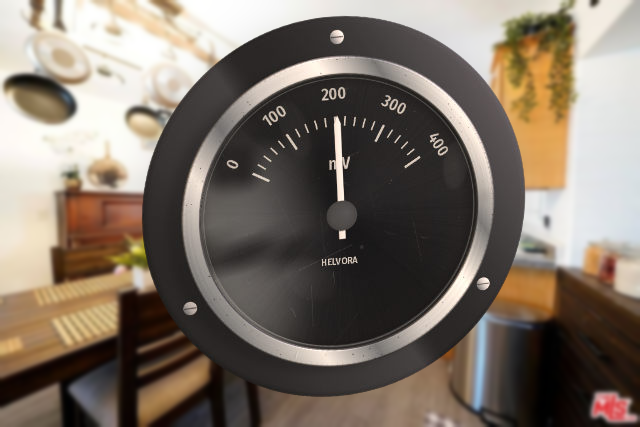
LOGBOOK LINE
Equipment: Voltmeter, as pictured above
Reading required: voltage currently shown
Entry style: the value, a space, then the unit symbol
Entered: 200 mV
